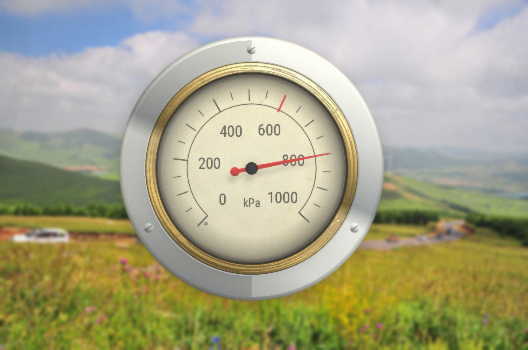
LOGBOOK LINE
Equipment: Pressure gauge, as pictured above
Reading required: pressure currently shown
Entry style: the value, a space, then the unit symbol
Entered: 800 kPa
